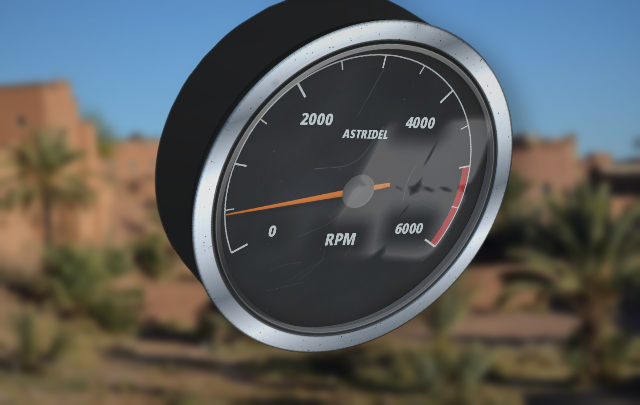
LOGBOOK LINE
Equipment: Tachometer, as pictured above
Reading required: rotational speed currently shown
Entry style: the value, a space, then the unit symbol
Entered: 500 rpm
